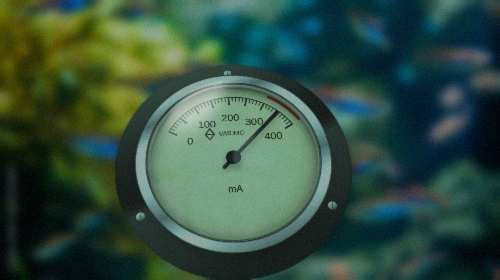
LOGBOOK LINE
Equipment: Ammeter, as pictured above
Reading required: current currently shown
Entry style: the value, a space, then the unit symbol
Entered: 350 mA
